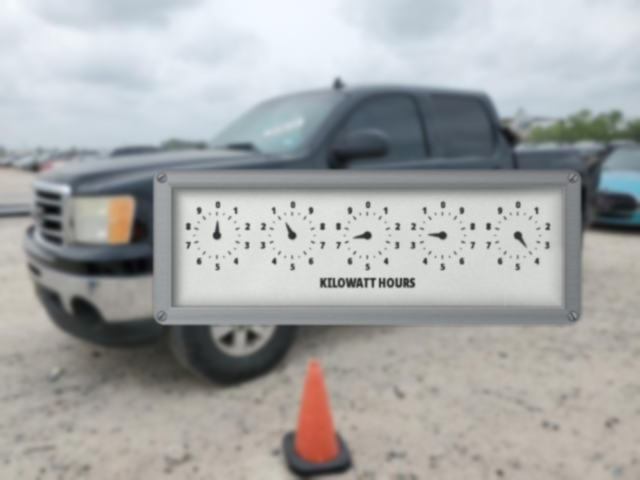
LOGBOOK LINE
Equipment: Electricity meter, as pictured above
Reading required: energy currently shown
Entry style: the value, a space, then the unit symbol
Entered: 724 kWh
